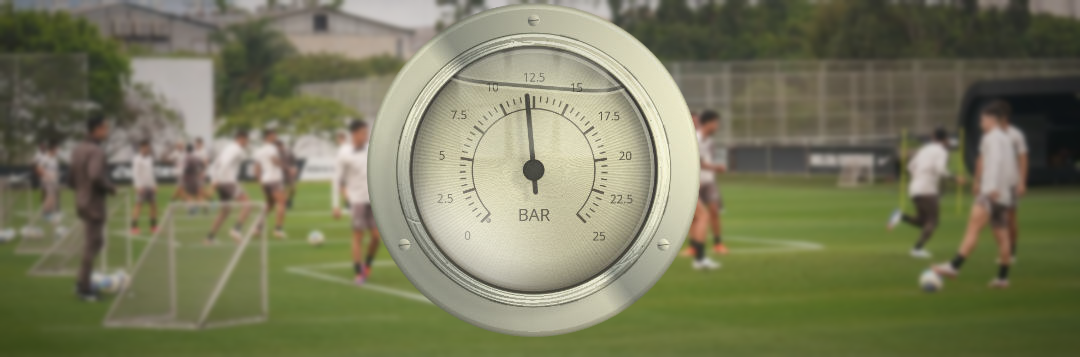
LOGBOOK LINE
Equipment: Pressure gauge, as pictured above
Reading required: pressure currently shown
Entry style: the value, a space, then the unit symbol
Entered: 12 bar
